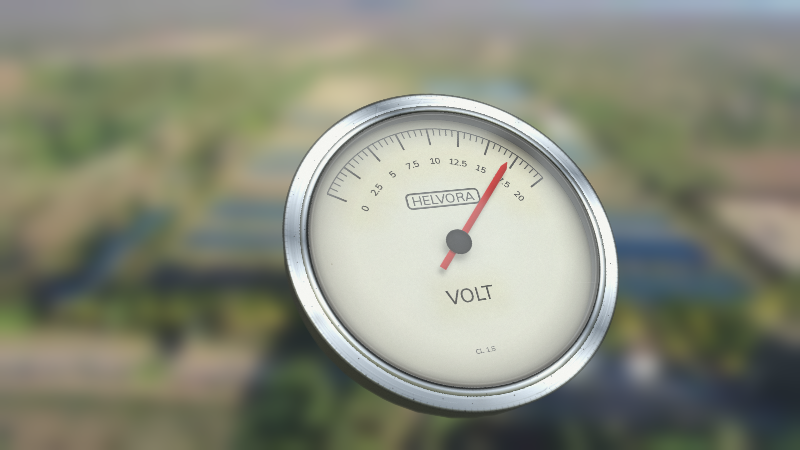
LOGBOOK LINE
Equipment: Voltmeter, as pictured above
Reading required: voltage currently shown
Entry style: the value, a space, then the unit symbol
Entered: 17 V
